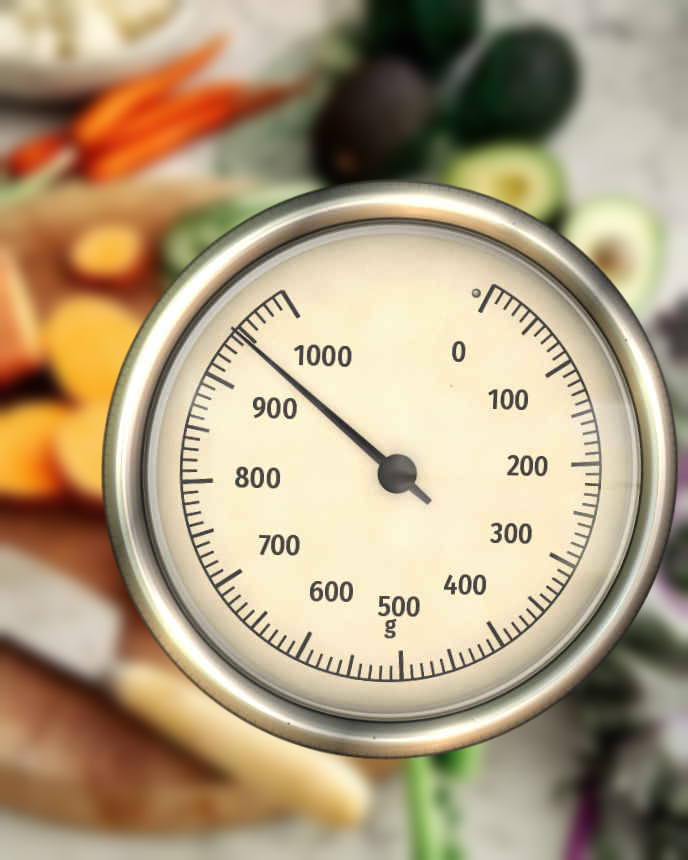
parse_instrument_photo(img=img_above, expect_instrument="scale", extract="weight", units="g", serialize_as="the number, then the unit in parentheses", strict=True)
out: 945 (g)
